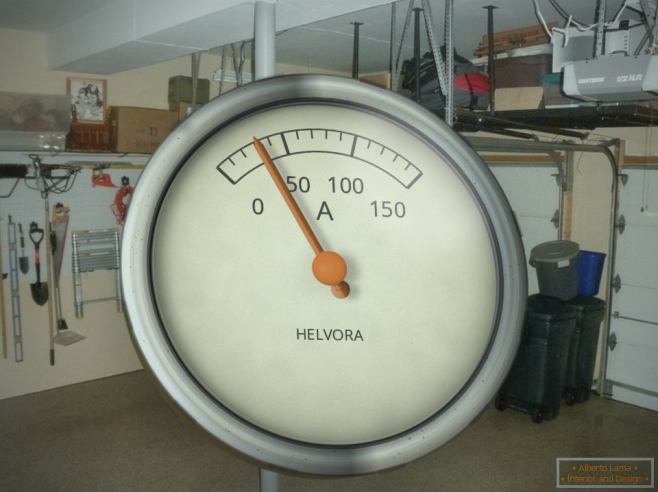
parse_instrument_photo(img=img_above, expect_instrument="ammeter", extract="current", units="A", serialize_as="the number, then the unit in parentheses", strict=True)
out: 30 (A)
